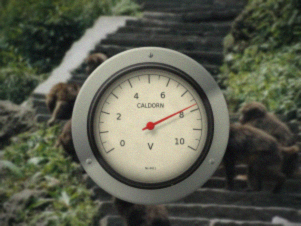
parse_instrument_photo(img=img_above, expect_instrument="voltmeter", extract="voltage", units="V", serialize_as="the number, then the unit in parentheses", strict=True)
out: 7.75 (V)
